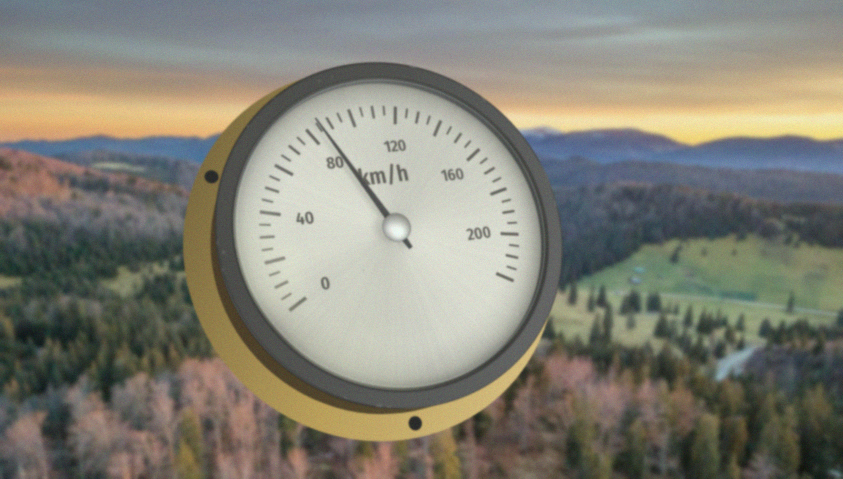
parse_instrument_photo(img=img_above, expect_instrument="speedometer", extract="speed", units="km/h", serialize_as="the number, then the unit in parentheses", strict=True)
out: 85 (km/h)
